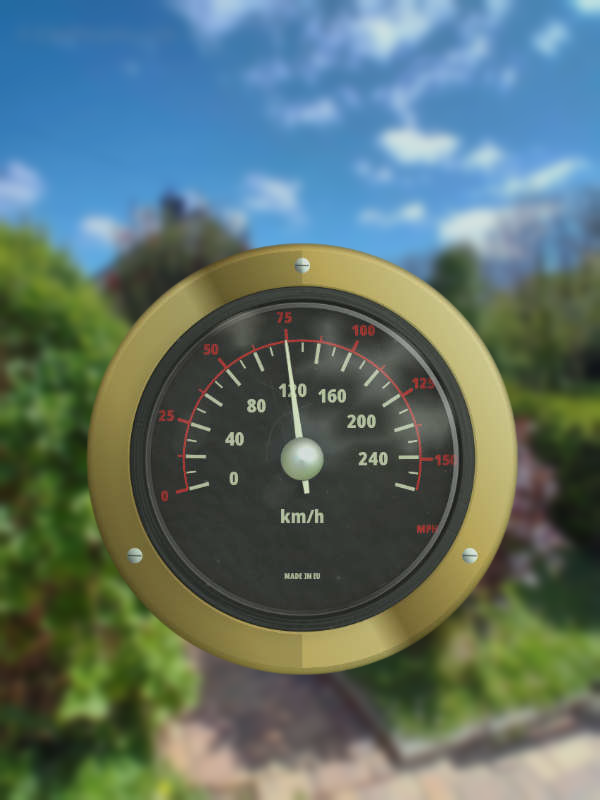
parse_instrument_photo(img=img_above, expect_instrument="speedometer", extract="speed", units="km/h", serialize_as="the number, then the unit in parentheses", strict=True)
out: 120 (km/h)
